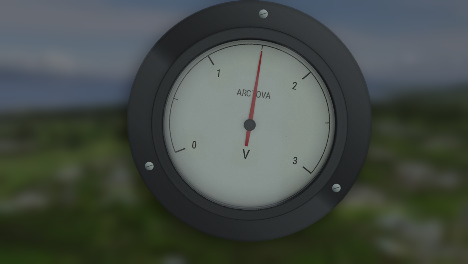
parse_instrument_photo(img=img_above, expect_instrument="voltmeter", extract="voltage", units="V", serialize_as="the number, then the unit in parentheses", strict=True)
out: 1.5 (V)
